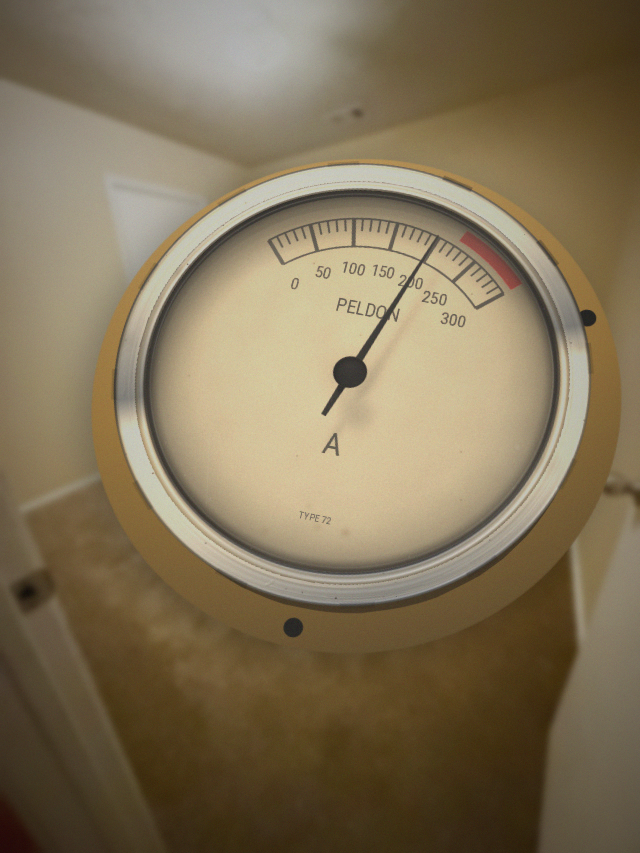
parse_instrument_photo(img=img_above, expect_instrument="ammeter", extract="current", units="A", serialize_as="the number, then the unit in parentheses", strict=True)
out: 200 (A)
